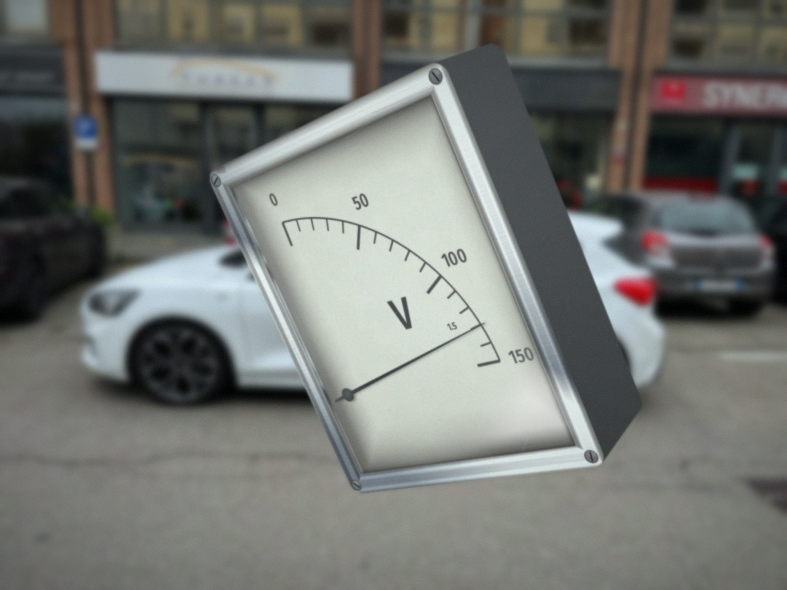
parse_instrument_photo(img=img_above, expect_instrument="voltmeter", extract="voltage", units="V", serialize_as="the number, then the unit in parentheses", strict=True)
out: 130 (V)
